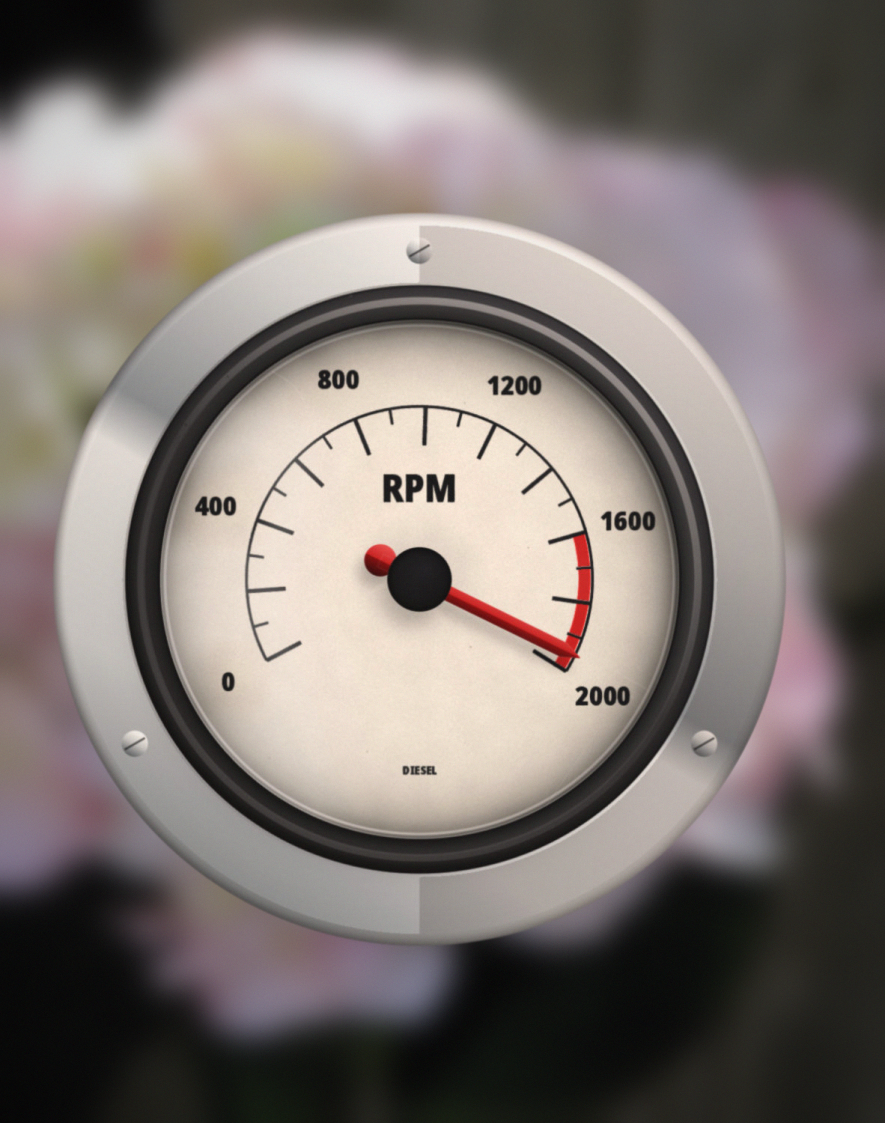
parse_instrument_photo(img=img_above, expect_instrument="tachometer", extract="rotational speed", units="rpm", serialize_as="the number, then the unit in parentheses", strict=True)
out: 1950 (rpm)
